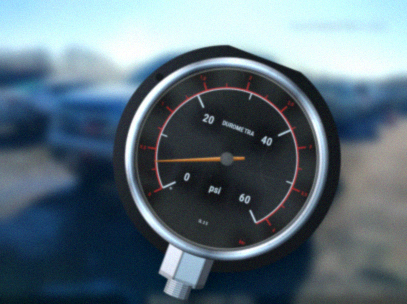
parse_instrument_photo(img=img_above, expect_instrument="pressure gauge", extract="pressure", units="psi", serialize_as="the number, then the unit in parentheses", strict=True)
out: 5 (psi)
